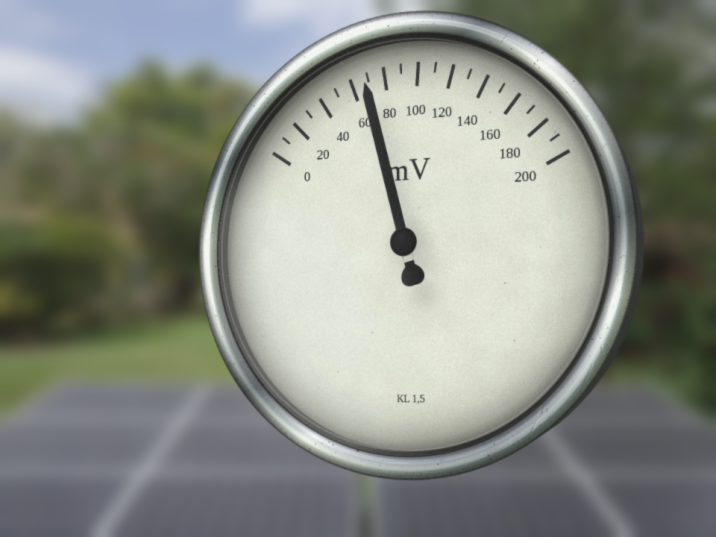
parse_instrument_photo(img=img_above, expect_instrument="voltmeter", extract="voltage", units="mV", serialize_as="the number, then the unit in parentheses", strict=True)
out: 70 (mV)
